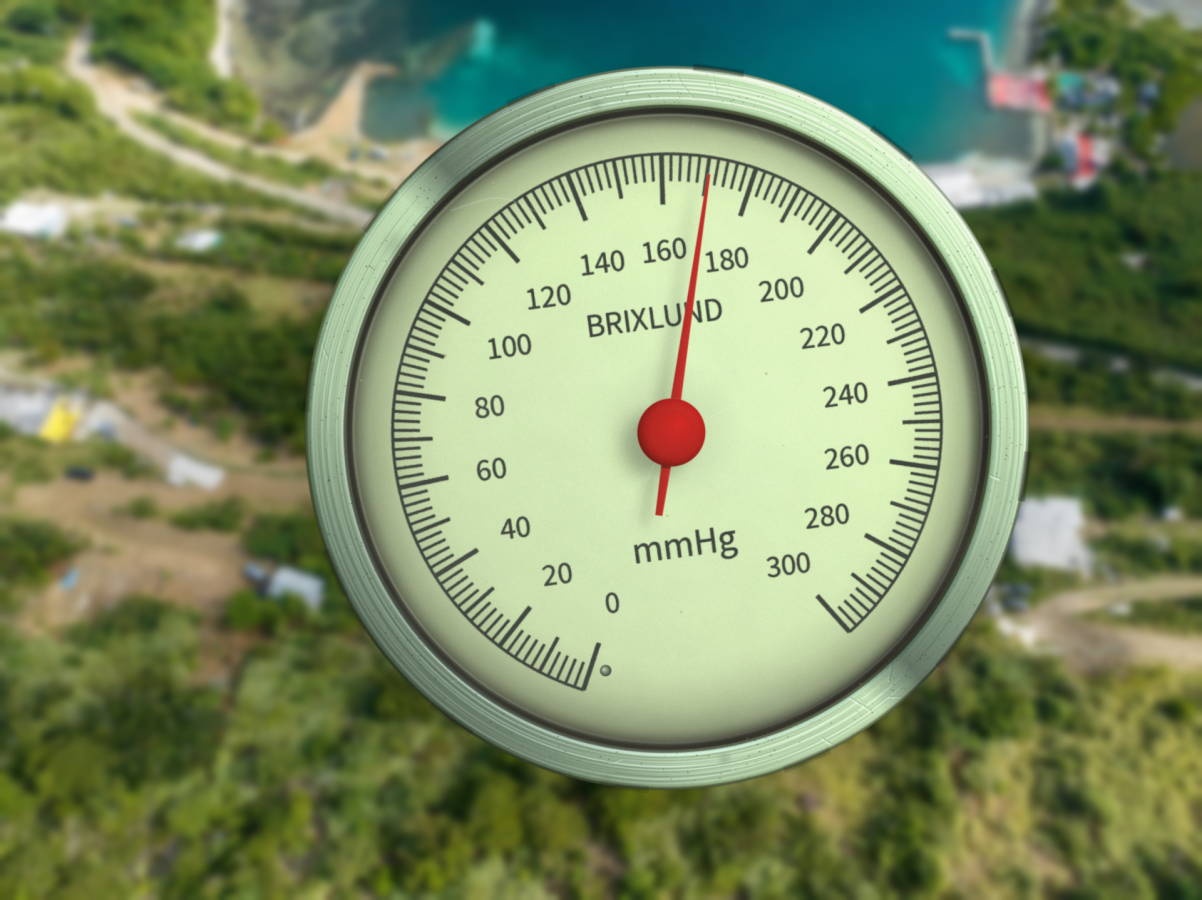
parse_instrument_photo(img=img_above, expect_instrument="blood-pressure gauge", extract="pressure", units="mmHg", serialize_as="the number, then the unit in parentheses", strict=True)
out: 170 (mmHg)
